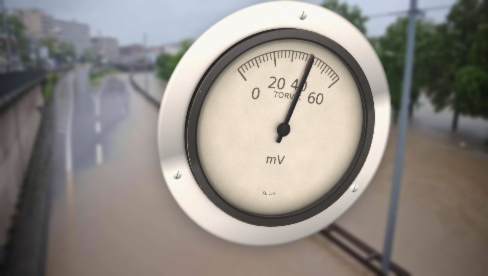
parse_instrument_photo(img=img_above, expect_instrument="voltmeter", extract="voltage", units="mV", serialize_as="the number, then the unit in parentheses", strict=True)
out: 40 (mV)
